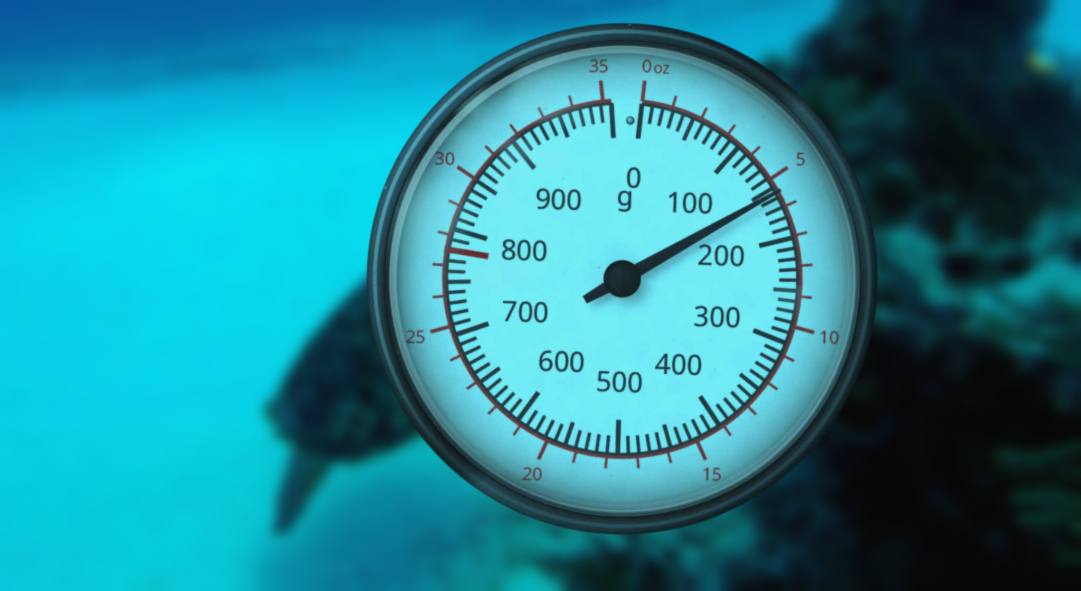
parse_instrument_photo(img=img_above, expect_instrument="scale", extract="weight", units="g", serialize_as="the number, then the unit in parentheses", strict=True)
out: 155 (g)
